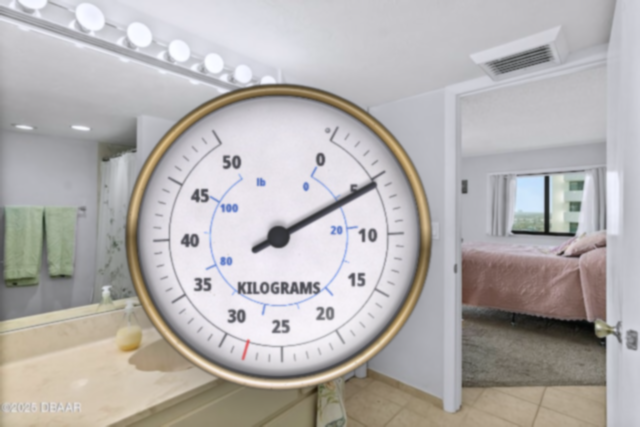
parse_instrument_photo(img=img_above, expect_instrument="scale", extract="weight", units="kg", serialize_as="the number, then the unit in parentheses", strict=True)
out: 5.5 (kg)
